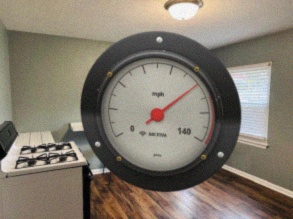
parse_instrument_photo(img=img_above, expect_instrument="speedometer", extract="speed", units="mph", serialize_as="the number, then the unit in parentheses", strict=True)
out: 100 (mph)
